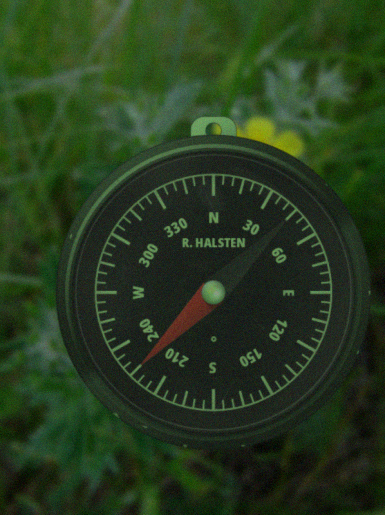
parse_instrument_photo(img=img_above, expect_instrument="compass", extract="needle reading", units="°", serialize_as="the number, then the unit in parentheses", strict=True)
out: 225 (°)
